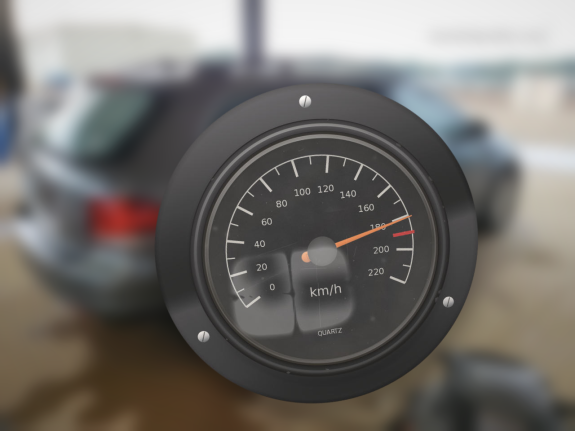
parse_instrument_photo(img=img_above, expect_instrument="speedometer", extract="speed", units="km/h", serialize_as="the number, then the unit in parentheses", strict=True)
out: 180 (km/h)
